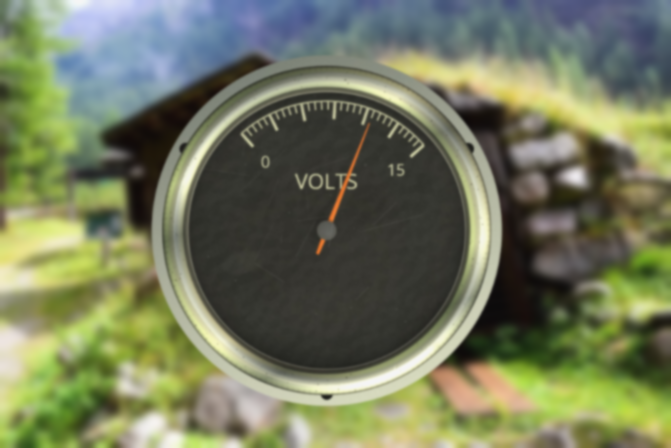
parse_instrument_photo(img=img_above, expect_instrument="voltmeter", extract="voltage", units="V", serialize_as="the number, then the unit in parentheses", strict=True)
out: 10.5 (V)
